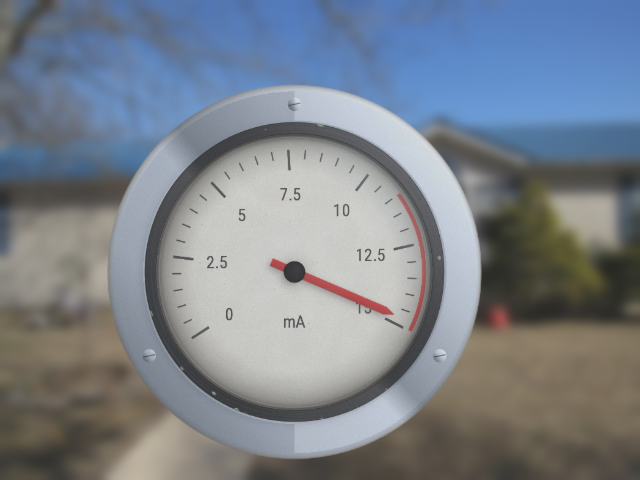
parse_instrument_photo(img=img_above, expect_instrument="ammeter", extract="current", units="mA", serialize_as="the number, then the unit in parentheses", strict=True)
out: 14.75 (mA)
